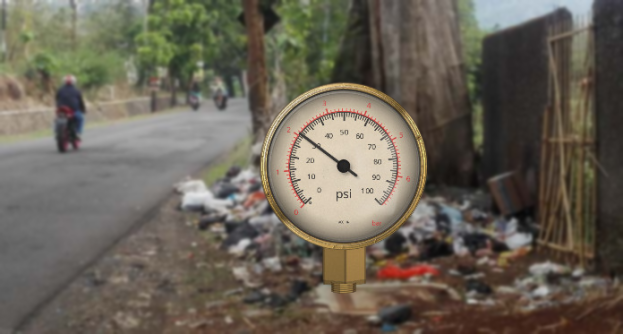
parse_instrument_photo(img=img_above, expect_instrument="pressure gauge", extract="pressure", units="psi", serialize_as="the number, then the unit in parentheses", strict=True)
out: 30 (psi)
